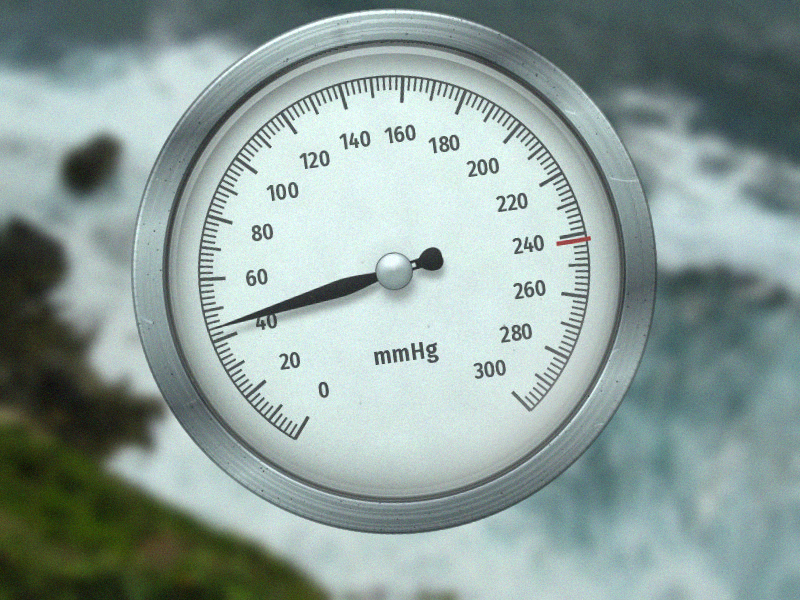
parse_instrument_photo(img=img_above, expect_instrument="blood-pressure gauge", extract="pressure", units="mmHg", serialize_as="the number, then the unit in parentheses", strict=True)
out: 44 (mmHg)
